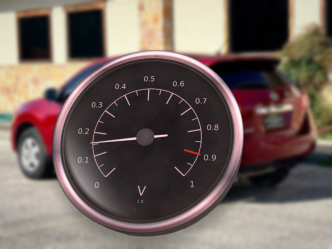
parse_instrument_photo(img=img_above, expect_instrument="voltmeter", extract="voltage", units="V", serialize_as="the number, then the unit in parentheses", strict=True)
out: 0.15 (V)
